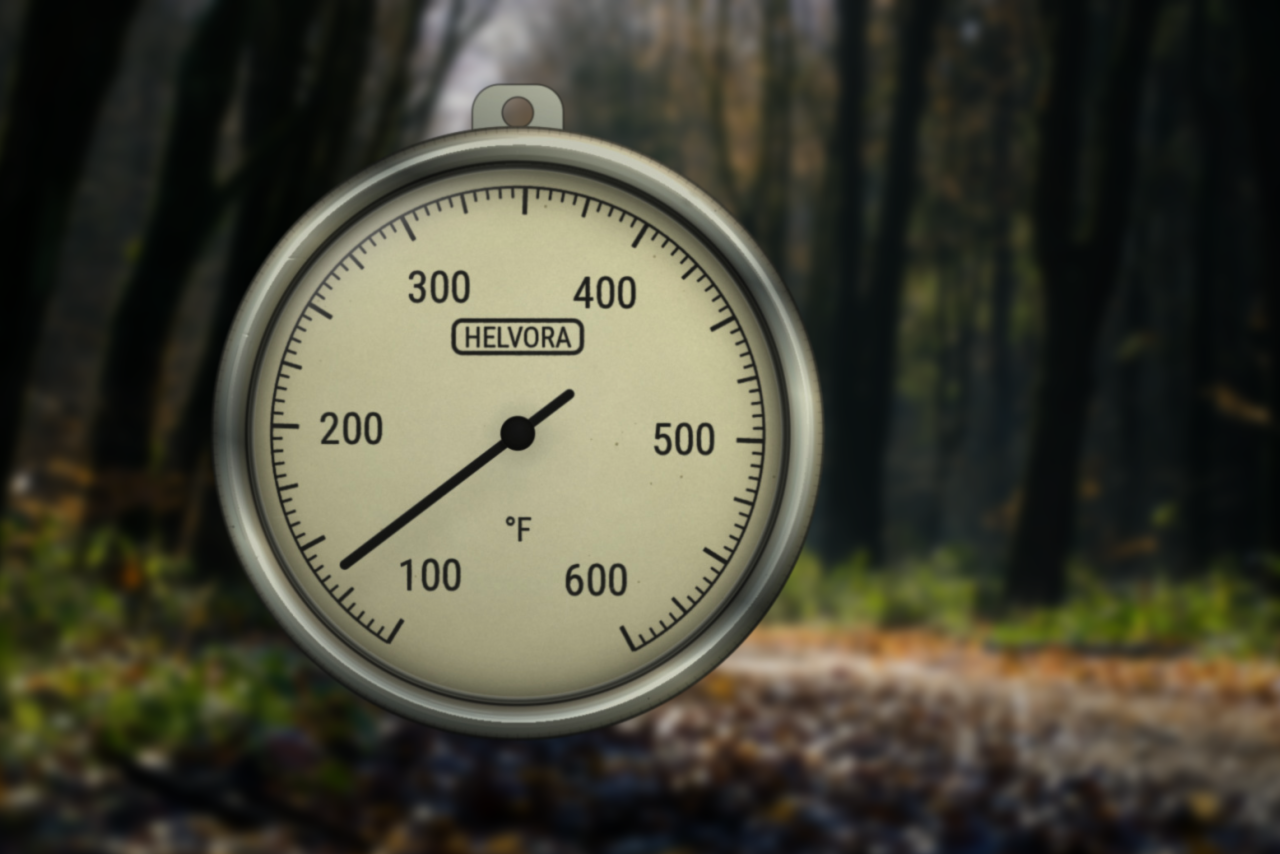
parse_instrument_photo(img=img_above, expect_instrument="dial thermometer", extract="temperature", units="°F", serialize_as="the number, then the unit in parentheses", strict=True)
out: 135 (°F)
